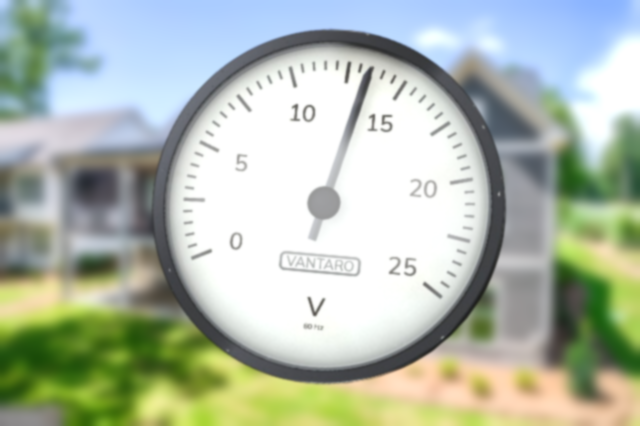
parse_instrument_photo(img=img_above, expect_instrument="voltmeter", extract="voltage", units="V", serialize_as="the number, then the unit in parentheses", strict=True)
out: 13.5 (V)
